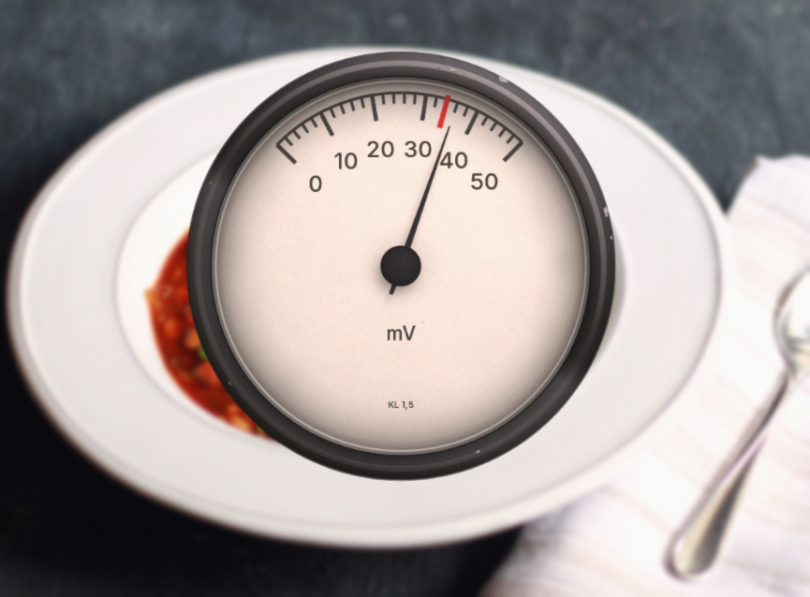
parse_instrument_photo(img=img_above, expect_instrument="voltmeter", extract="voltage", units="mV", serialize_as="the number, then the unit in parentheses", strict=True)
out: 36 (mV)
